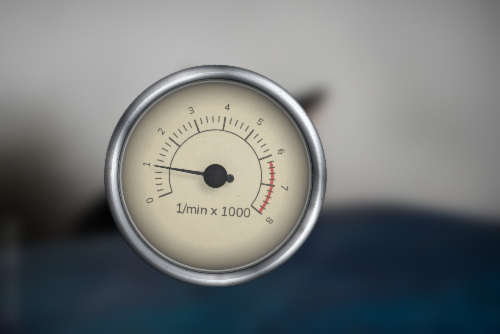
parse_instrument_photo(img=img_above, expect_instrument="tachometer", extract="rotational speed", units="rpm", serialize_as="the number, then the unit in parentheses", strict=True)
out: 1000 (rpm)
